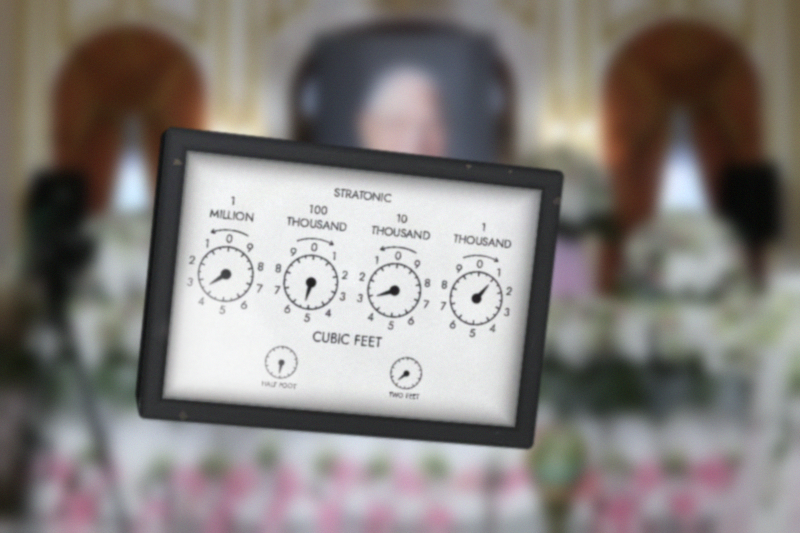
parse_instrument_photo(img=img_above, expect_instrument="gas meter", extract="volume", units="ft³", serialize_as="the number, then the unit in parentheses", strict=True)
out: 353100 (ft³)
